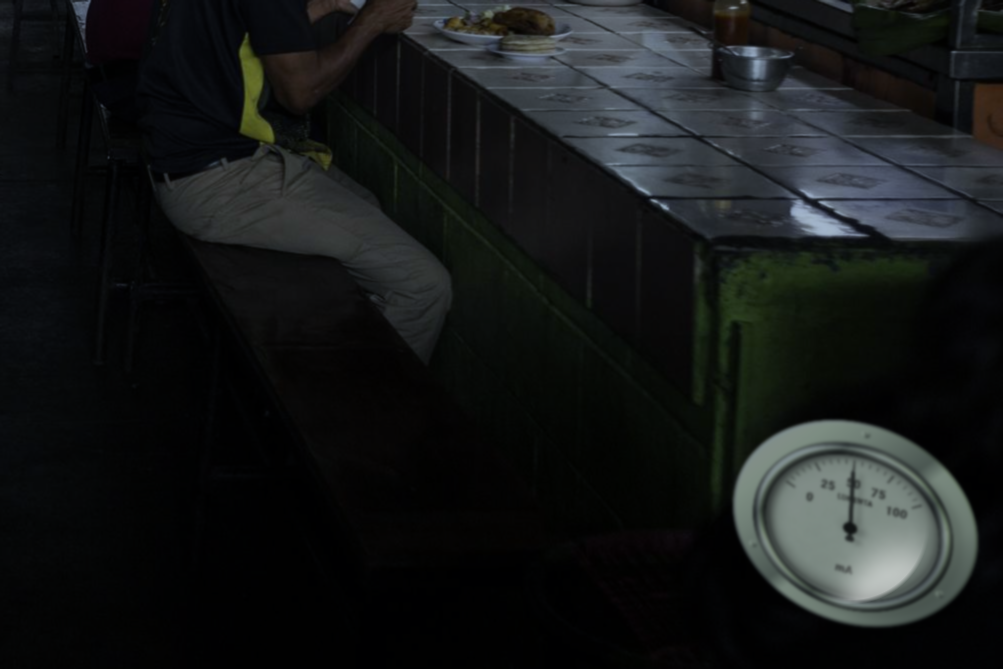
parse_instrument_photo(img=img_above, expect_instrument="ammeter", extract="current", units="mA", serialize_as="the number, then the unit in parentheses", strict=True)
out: 50 (mA)
